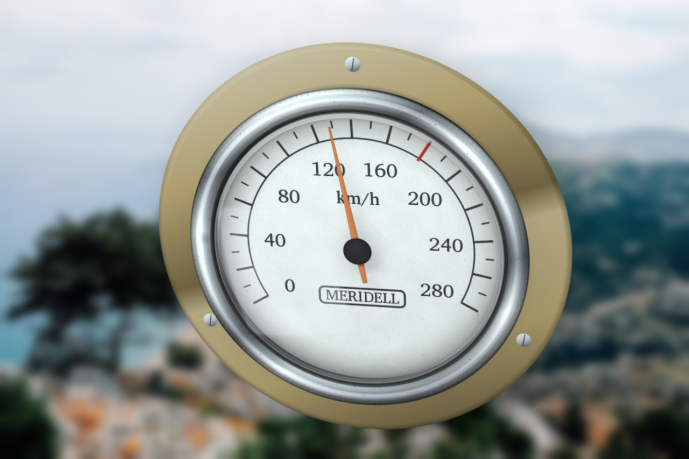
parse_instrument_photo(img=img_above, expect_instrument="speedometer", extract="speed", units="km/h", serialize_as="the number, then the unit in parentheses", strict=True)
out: 130 (km/h)
